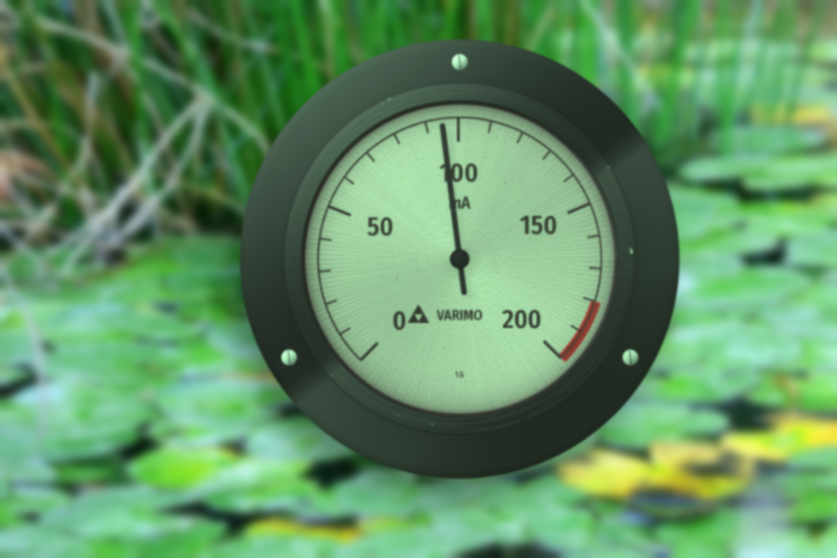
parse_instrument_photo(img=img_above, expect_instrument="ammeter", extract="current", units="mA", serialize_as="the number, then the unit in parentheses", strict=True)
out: 95 (mA)
